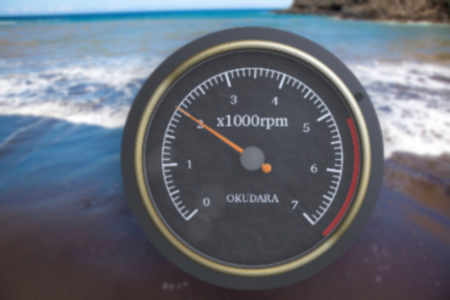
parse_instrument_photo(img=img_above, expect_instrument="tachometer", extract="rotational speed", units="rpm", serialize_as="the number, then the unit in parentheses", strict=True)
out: 2000 (rpm)
